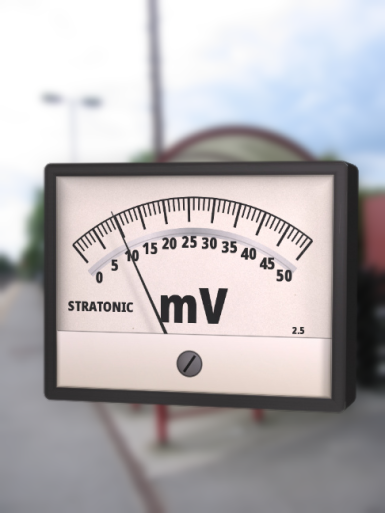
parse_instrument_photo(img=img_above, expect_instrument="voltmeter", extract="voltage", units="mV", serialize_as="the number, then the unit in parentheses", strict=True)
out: 10 (mV)
